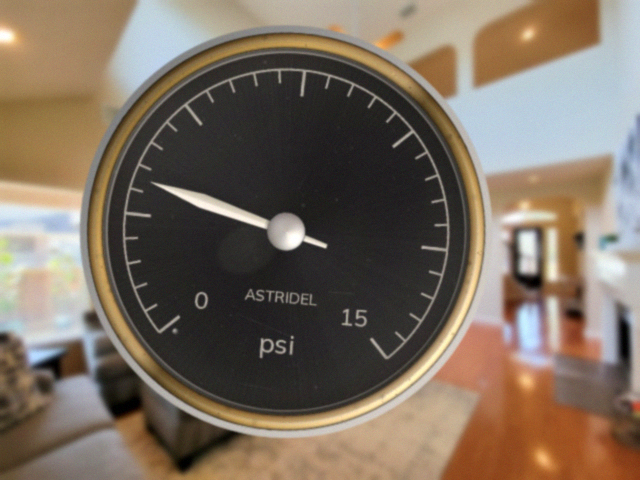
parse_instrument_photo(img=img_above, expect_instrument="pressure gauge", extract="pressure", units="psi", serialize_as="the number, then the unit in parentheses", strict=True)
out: 3.25 (psi)
